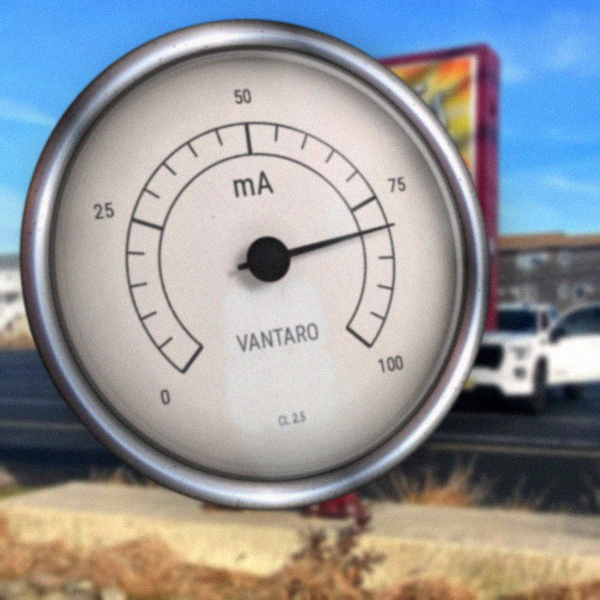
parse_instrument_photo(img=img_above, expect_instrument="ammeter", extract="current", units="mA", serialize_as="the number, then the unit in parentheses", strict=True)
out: 80 (mA)
